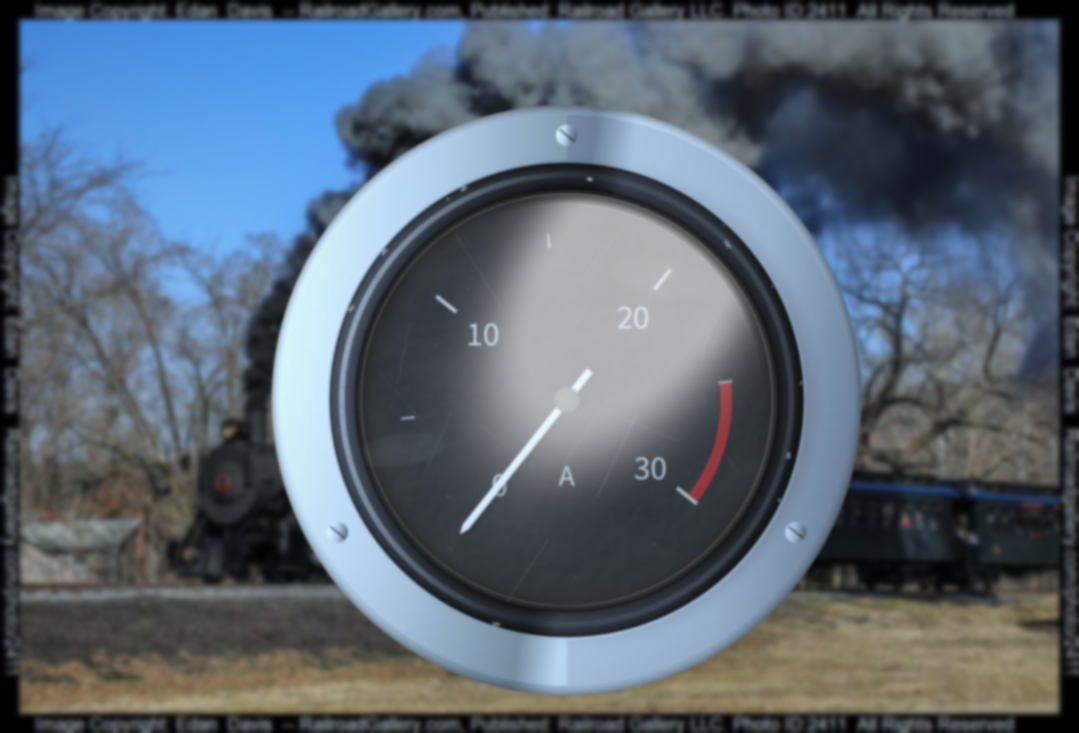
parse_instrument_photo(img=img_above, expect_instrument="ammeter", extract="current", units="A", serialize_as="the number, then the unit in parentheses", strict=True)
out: 0 (A)
